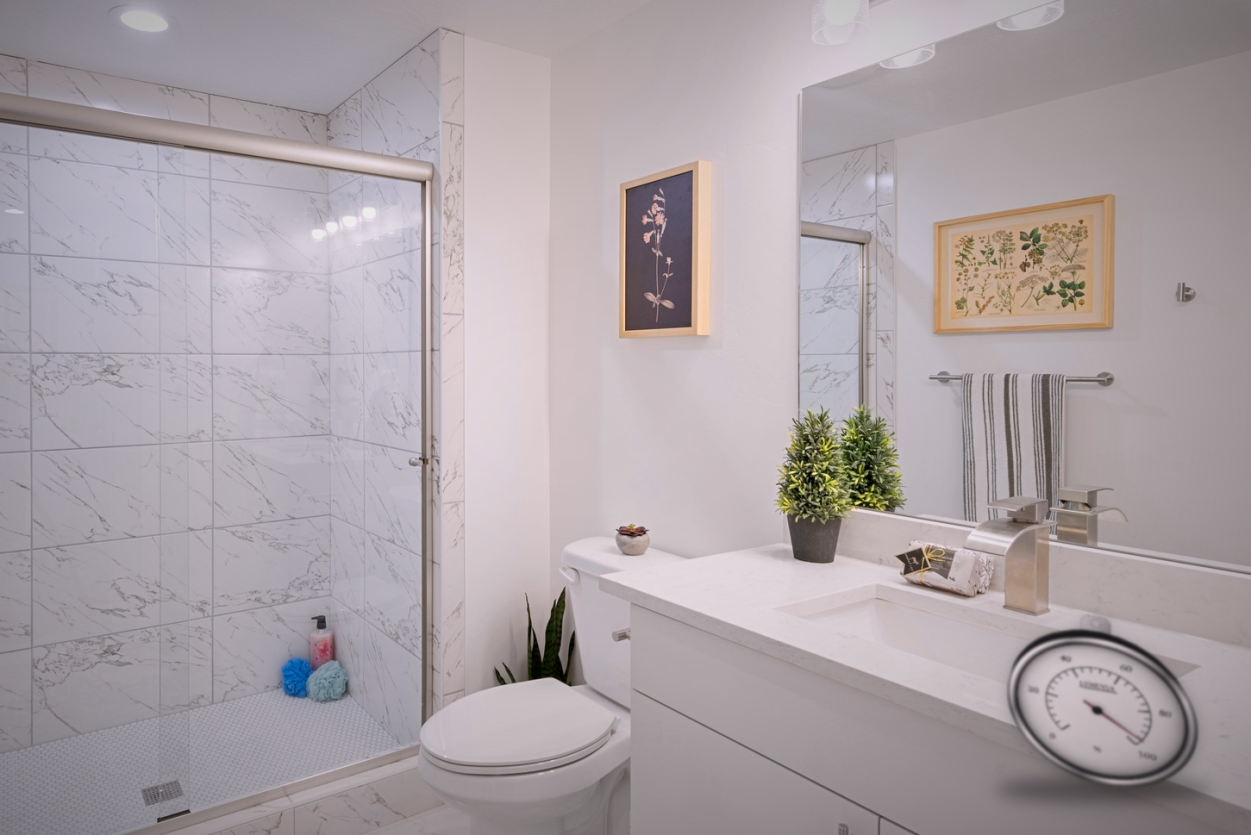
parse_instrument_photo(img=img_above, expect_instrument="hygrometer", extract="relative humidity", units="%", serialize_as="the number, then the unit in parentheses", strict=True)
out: 96 (%)
